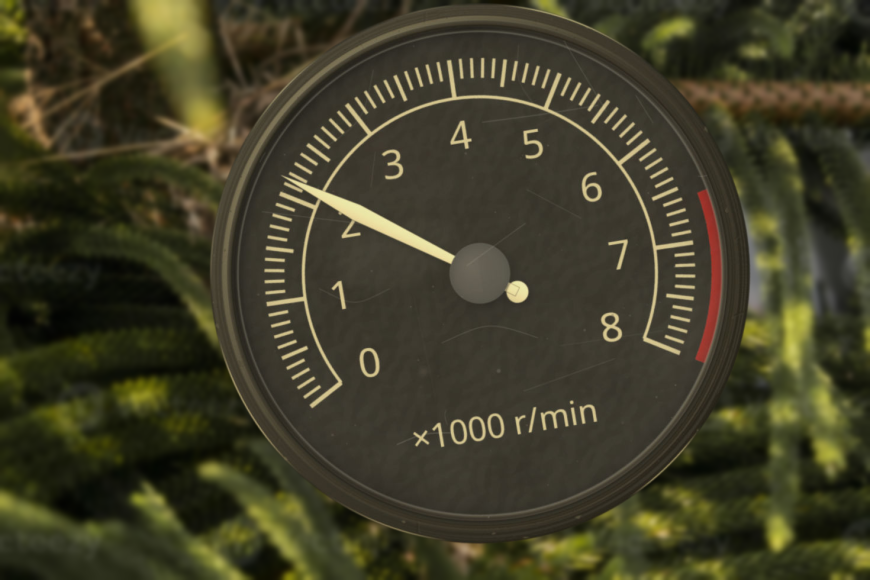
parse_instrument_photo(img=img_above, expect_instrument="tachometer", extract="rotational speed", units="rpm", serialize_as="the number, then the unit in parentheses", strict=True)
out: 2150 (rpm)
